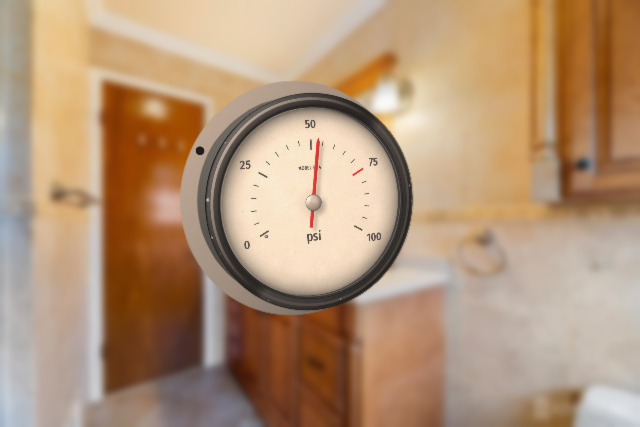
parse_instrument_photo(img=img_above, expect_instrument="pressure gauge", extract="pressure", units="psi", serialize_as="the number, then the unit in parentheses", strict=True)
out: 52.5 (psi)
